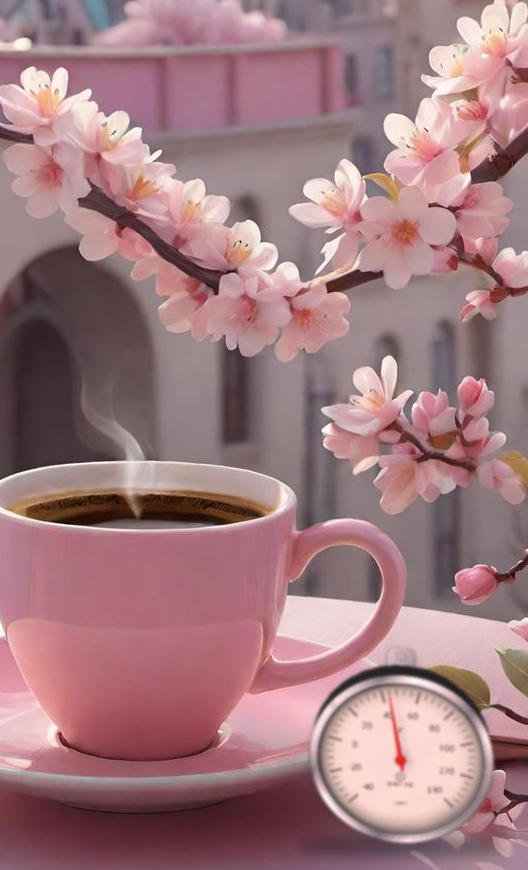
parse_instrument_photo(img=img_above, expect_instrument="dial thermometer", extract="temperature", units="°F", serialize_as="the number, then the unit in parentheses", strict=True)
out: 44 (°F)
